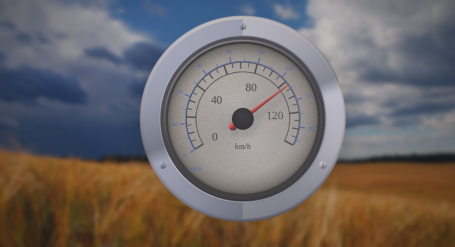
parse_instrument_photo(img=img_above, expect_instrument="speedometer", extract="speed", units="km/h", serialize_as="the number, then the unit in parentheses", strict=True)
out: 102.5 (km/h)
